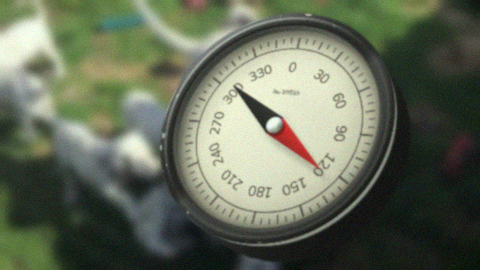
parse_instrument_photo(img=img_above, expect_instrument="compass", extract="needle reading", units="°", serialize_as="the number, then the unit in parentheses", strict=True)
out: 125 (°)
